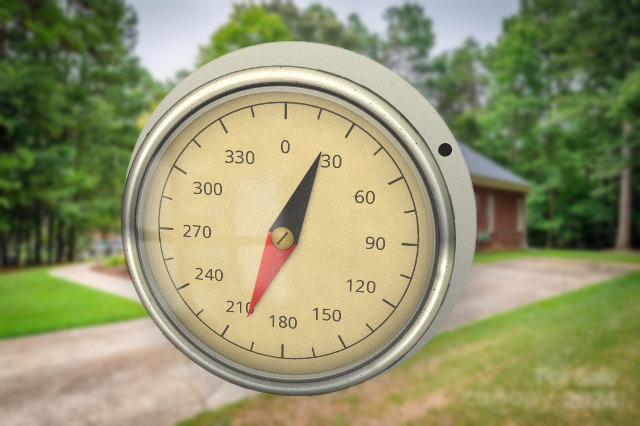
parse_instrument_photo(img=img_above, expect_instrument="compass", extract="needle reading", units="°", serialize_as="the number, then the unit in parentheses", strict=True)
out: 202.5 (°)
